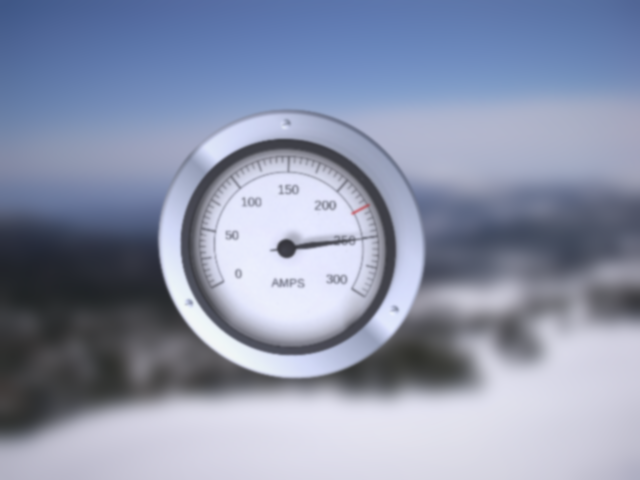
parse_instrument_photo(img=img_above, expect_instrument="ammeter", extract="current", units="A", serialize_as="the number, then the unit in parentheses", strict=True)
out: 250 (A)
